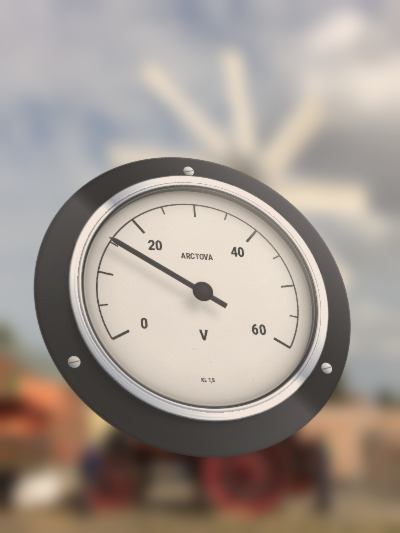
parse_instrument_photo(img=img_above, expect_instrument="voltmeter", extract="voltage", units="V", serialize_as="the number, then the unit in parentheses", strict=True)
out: 15 (V)
